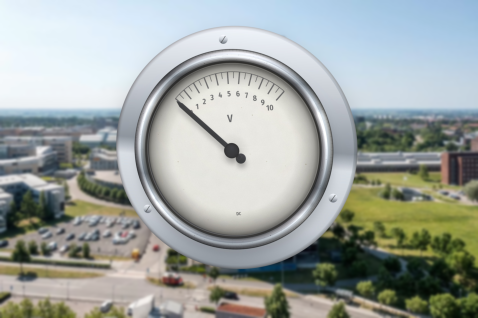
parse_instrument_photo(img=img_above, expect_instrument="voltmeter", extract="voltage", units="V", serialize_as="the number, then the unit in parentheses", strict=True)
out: 0 (V)
